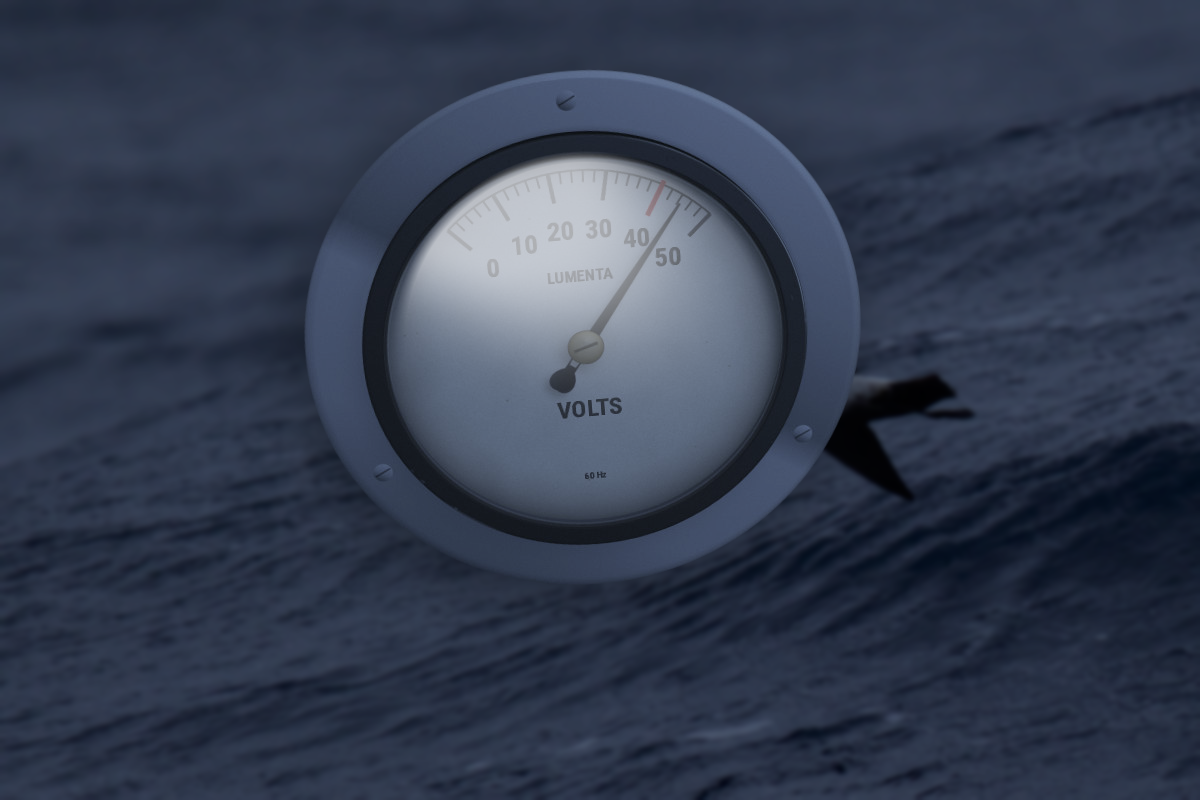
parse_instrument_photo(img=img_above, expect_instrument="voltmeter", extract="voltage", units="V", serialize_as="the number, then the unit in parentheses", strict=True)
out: 44 (V)
